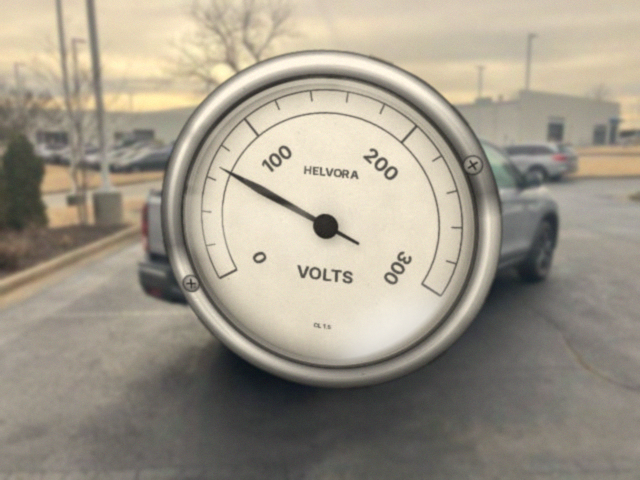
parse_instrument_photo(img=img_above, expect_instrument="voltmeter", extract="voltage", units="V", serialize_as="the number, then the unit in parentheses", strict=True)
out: 70 (V)
